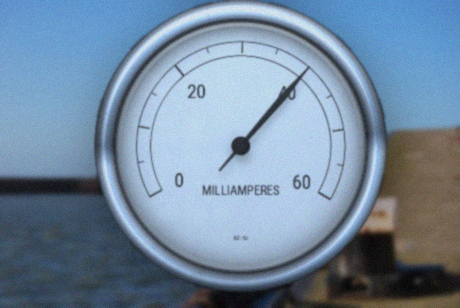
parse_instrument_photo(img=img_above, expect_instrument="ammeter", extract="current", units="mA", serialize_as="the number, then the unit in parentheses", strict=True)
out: 40 (mA)
